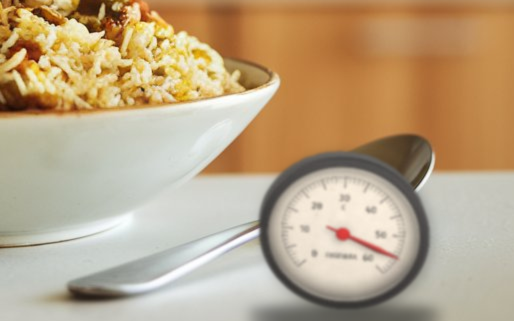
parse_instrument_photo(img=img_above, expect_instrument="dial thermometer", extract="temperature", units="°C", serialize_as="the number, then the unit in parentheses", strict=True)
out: 55 (°C)
